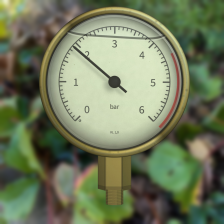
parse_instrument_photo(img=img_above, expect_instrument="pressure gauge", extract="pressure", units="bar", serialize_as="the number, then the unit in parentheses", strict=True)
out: 1.9 (bar)
